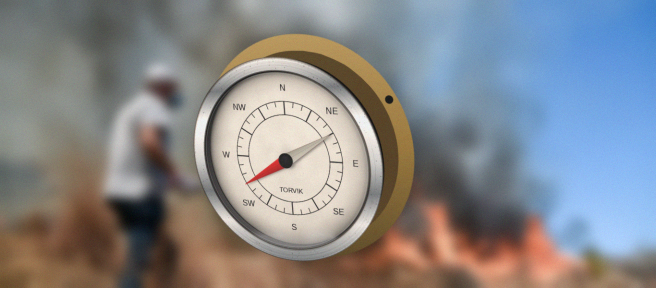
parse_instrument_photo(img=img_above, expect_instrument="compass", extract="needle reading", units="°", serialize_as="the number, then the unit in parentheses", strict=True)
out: 240 (°)
